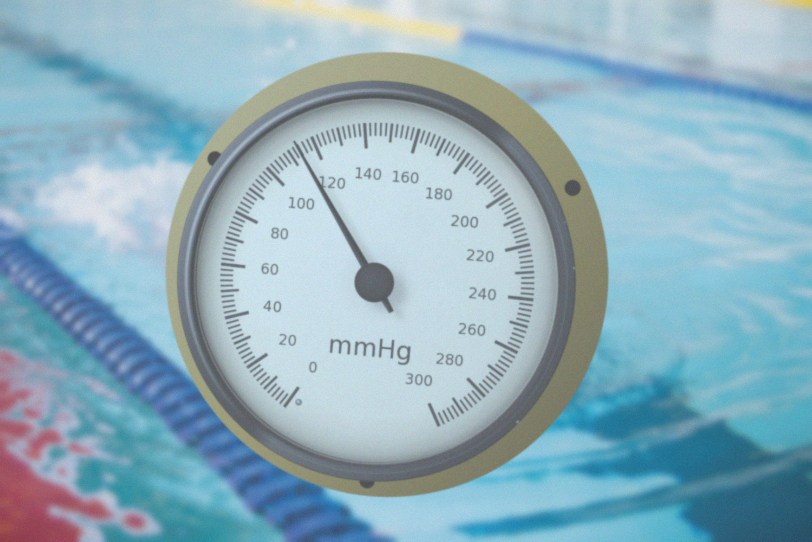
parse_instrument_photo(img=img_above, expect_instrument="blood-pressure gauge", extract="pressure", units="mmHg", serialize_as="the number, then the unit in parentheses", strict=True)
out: 114 (mmHg)
